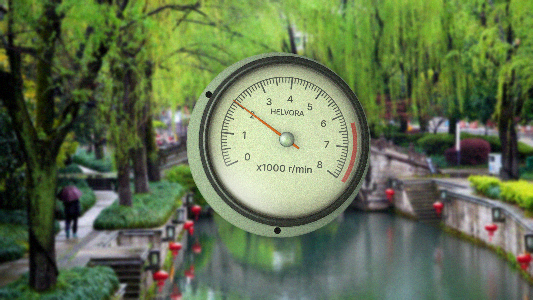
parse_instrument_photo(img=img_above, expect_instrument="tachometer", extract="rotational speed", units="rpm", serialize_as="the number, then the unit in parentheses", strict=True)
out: 2000 (rpm)
